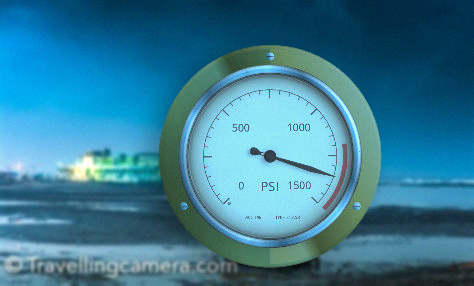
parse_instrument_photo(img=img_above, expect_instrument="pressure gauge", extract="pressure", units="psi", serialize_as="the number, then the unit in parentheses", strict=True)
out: 1350 (psi)
